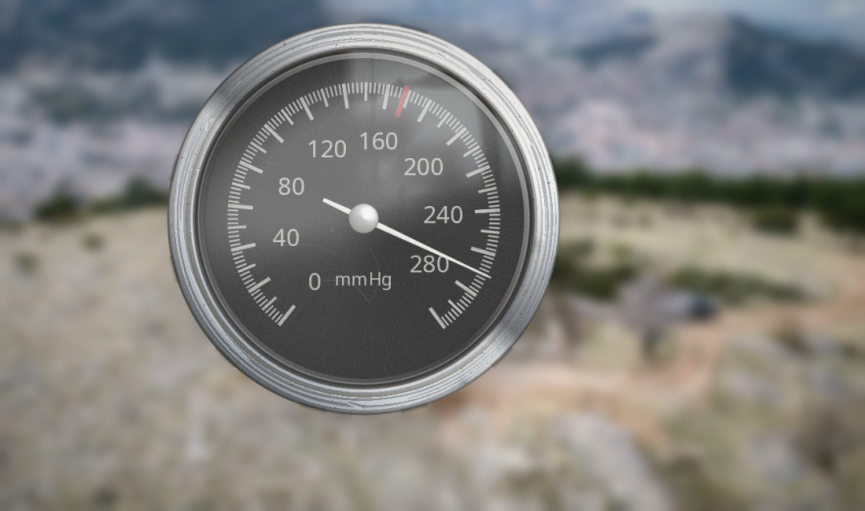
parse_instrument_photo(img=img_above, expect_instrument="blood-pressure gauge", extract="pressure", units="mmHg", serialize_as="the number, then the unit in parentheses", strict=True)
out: 270 (mmHg)
